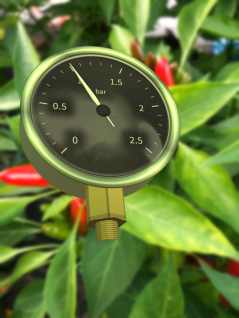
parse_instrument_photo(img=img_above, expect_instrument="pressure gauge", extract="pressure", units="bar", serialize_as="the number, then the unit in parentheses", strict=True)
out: 1 (bar)
